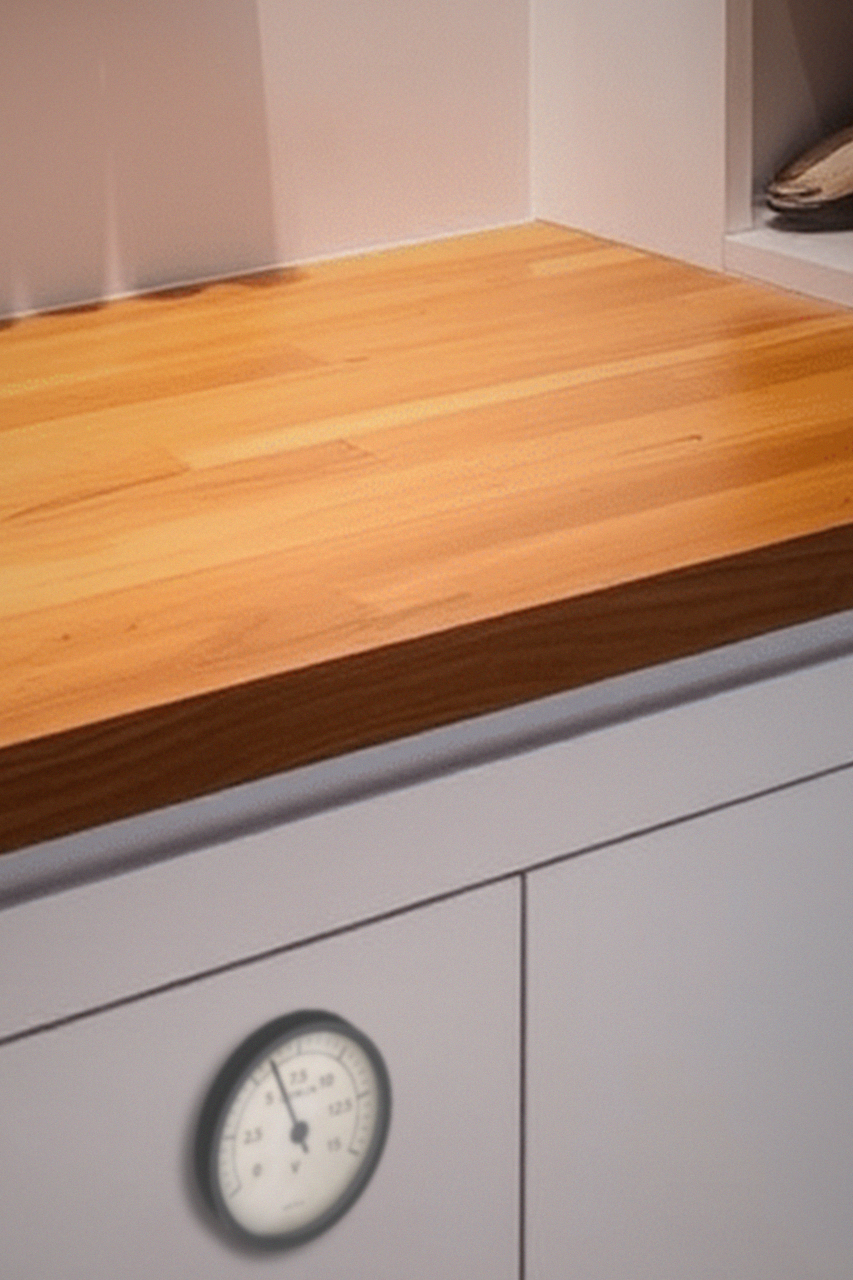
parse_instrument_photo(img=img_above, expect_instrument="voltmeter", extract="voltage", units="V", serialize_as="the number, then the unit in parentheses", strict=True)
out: 6 (V)
